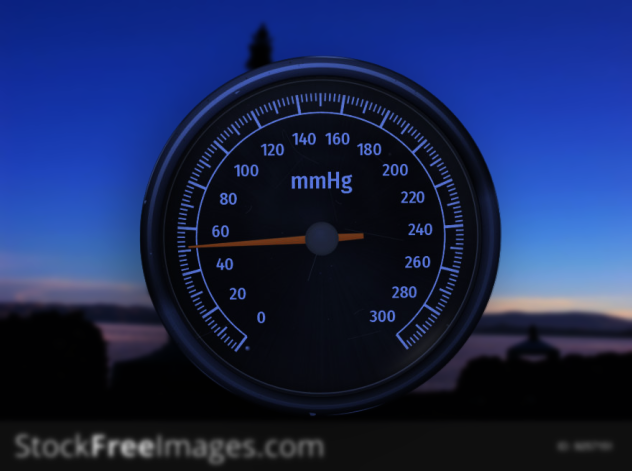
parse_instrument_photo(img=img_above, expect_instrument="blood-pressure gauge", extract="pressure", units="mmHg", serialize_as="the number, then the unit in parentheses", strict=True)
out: 52 (mmHg)
